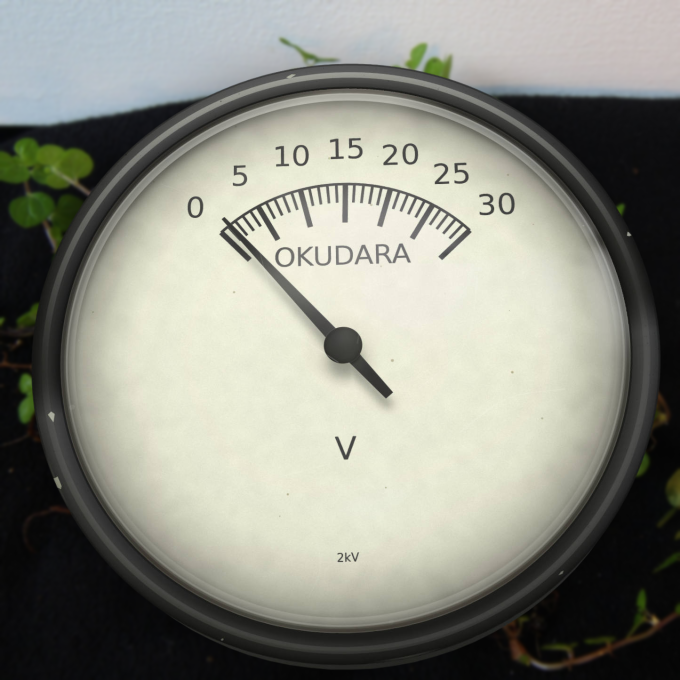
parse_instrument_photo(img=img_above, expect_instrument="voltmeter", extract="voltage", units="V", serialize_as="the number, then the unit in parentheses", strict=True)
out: 1 (V)
